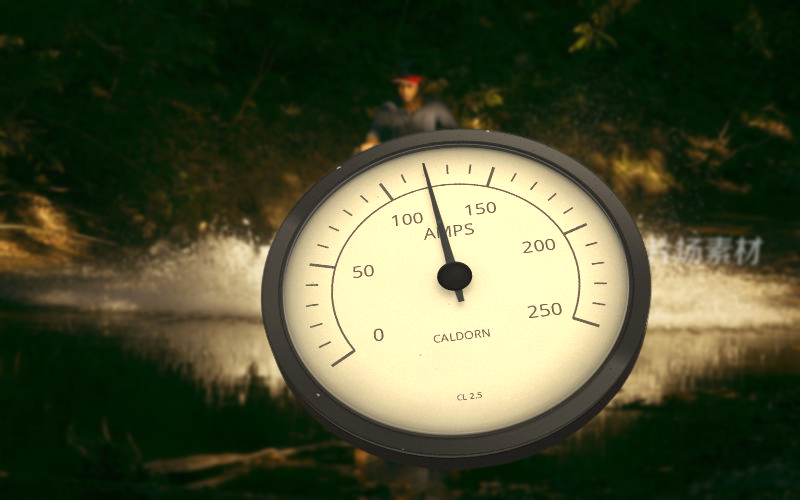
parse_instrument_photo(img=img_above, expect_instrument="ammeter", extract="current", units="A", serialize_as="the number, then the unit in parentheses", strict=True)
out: 120 (A)
